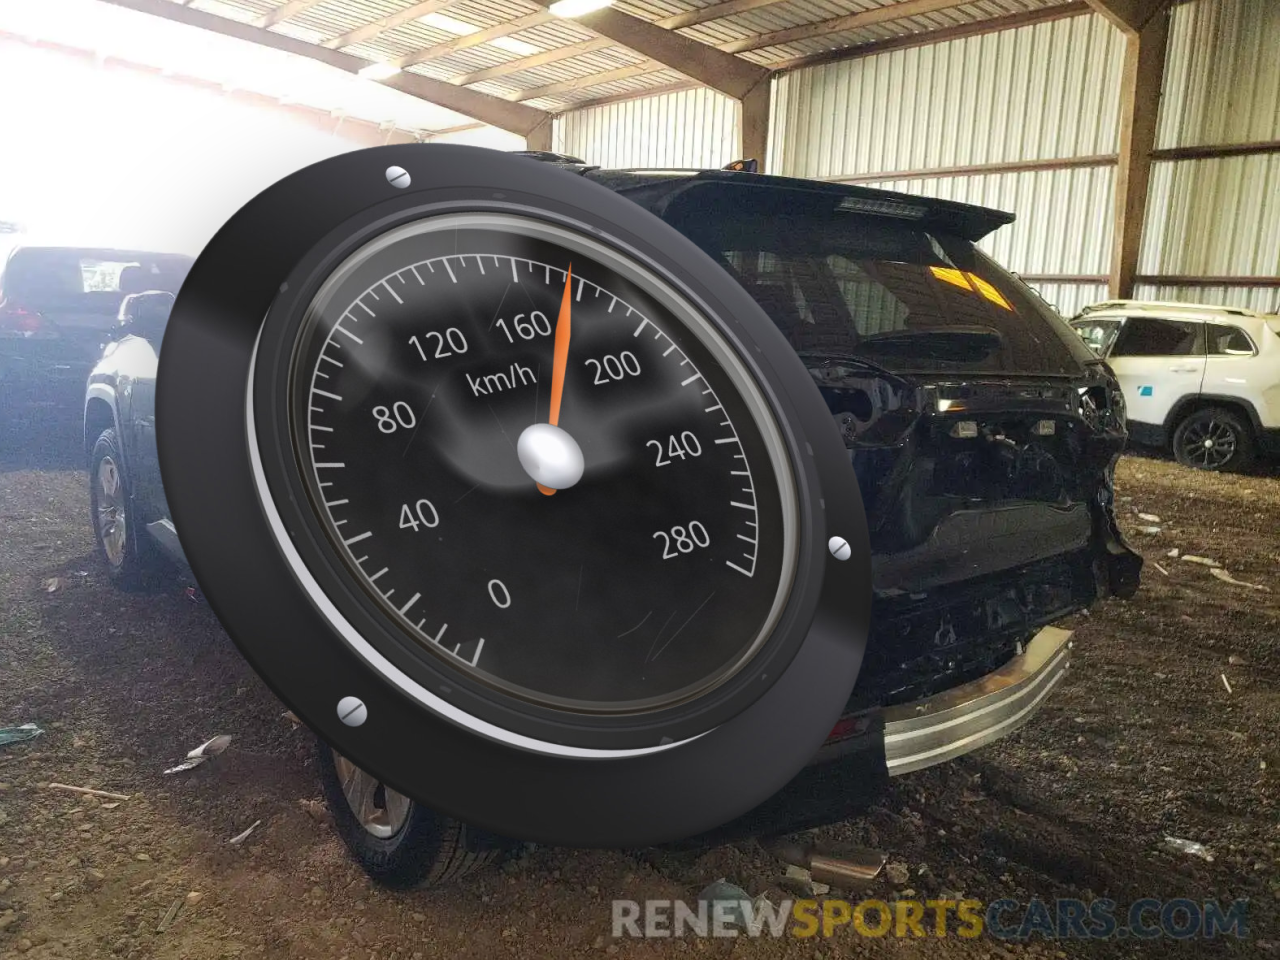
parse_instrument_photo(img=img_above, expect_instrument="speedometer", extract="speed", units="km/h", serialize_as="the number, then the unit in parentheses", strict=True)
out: 175 (km/h)
